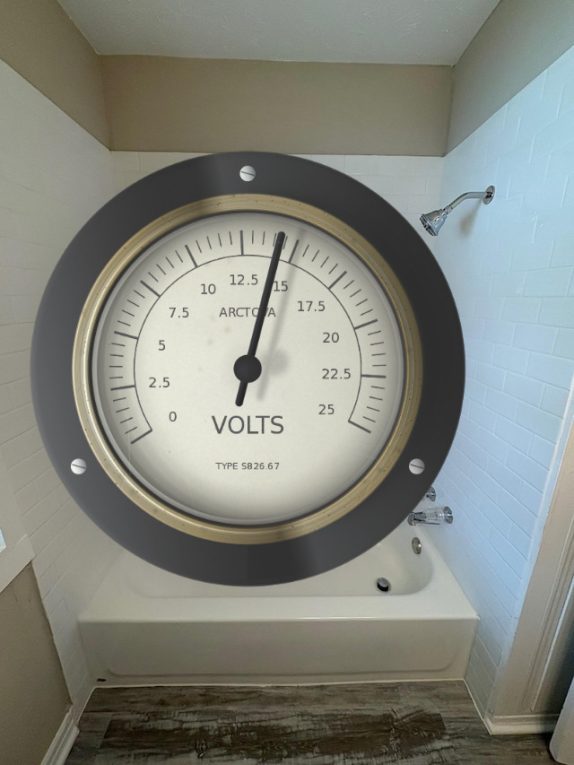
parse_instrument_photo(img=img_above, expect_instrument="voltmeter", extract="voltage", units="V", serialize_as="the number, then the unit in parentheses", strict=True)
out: 14.25 (V)
